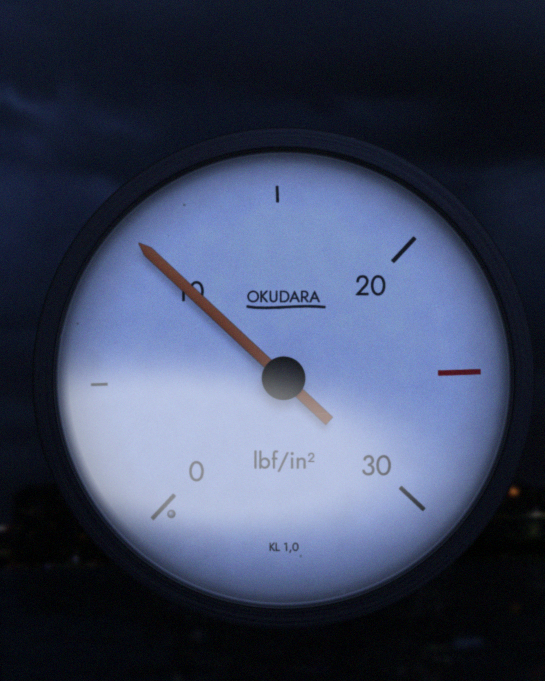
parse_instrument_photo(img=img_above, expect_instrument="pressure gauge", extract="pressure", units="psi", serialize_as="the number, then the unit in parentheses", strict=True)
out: 10 (psi)
